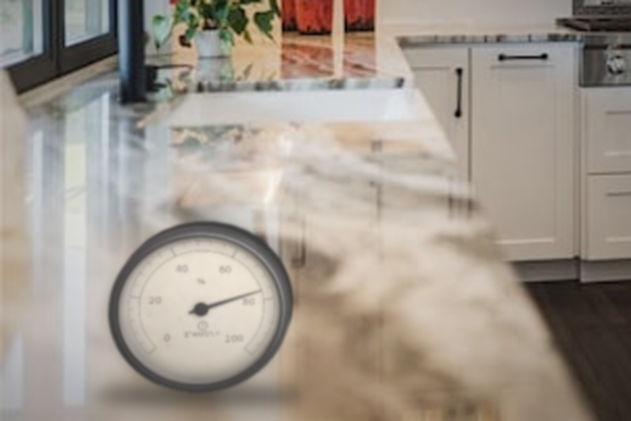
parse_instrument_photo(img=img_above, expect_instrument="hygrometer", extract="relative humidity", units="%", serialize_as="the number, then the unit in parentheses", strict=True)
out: 76 (%)
